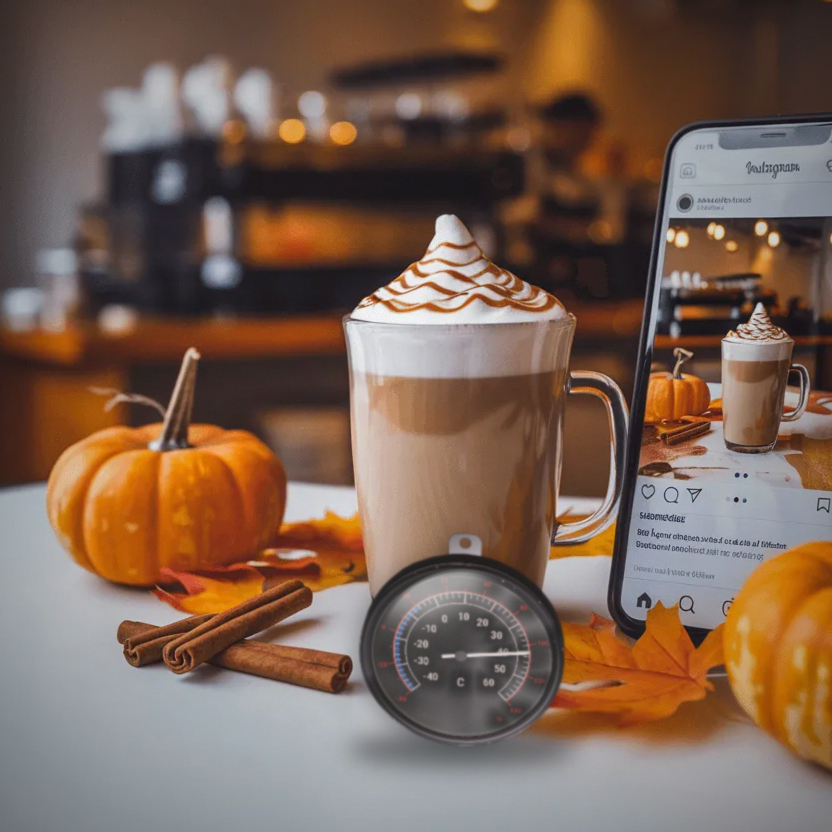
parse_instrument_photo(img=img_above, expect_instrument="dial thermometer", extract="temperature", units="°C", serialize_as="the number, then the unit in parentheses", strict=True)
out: 40 (°C)
